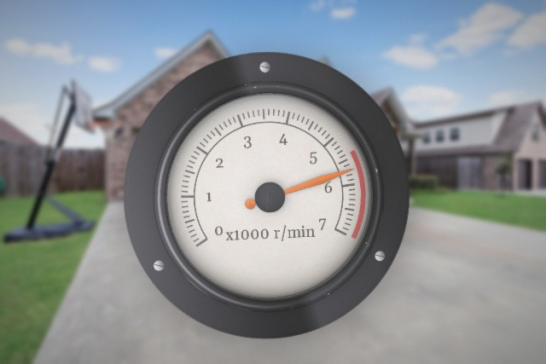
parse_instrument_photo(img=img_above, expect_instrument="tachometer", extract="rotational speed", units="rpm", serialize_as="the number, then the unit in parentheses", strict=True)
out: 5700 (rpm)
